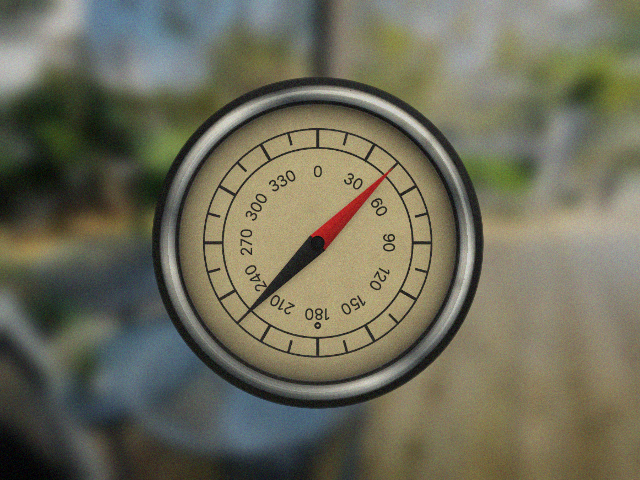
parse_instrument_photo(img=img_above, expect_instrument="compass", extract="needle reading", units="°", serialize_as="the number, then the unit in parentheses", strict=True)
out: 45 (°)
